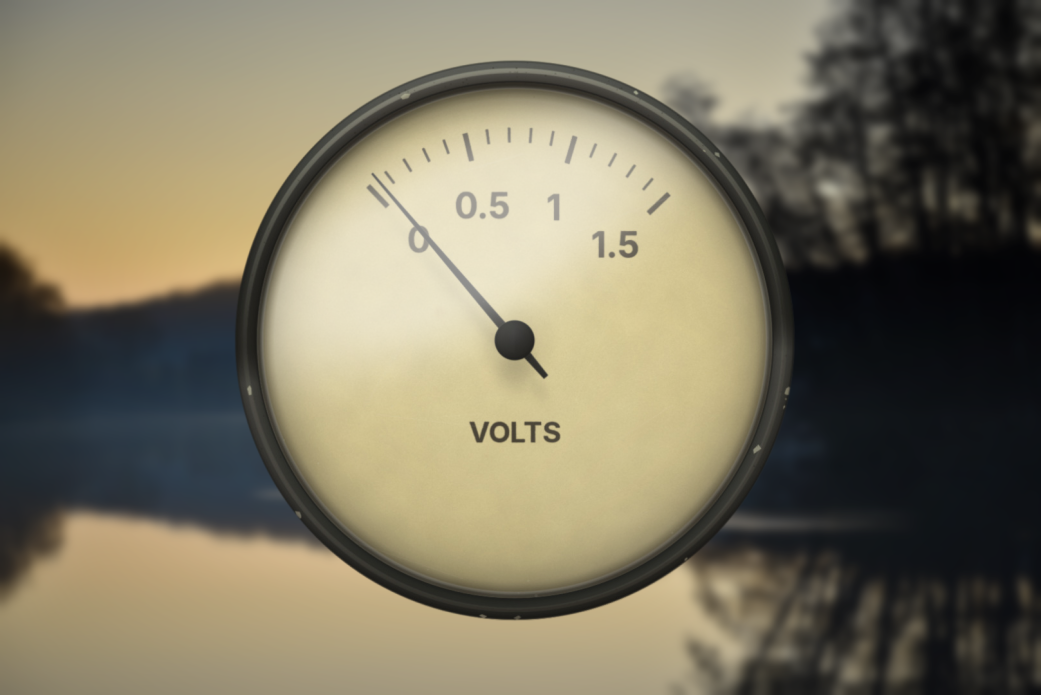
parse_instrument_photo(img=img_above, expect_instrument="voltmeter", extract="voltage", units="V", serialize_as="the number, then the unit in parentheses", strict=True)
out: 0.05 (V)
